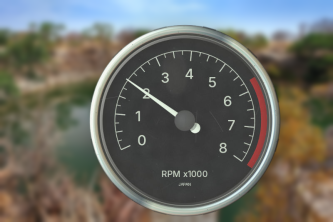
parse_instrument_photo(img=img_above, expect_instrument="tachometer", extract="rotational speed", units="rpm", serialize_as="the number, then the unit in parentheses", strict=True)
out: 2000 (rpm)
